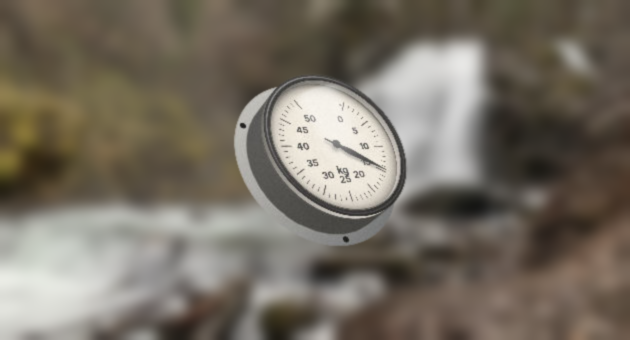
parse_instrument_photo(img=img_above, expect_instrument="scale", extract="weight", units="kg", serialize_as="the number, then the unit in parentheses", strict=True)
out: 15 (kg)
